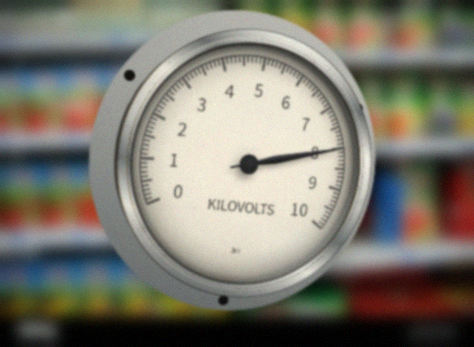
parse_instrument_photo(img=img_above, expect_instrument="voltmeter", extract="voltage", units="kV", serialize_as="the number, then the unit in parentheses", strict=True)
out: 8 (kV)
